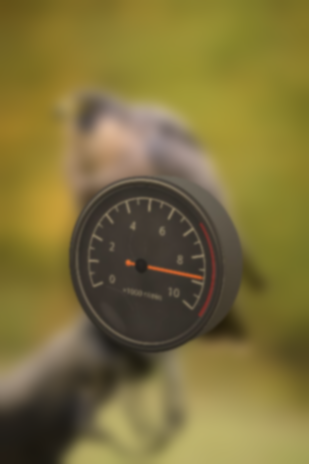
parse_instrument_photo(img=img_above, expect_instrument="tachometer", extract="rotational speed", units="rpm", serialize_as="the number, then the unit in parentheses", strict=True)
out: 8750 (rpm)
